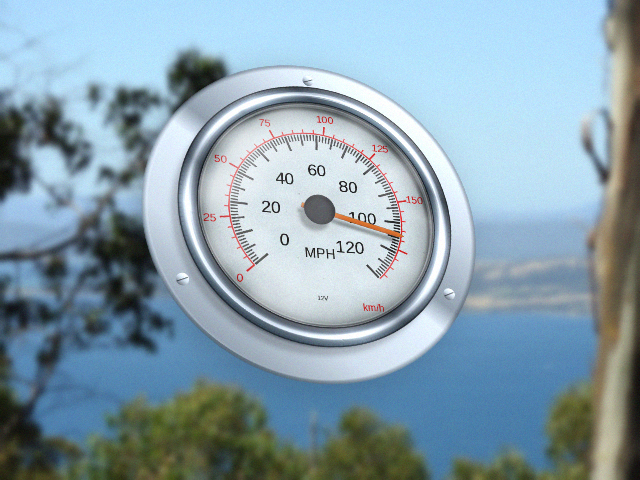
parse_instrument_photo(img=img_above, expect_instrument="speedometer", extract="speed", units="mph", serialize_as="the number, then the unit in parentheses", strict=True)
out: 105 (mph)
